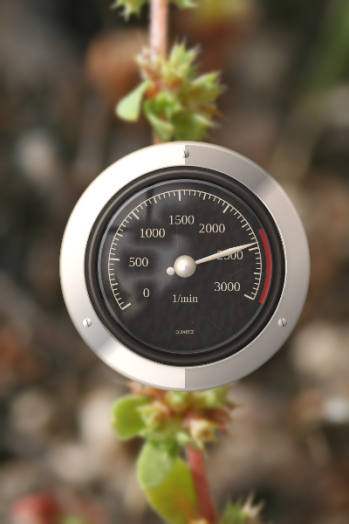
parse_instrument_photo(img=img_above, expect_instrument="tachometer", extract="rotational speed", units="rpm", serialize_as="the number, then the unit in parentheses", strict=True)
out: 2450 (rpm)
